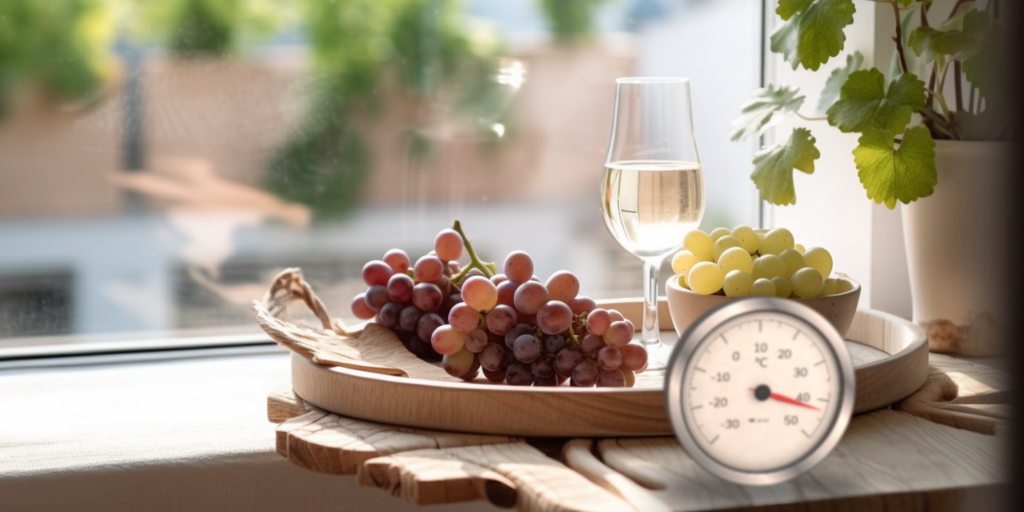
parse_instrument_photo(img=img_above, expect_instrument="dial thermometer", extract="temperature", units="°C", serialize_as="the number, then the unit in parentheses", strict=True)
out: 42.5 (°C)
